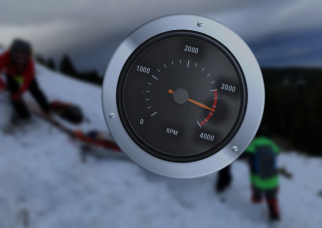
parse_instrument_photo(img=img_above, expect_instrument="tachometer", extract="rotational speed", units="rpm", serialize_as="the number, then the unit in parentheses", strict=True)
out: 3500 (rpm)
